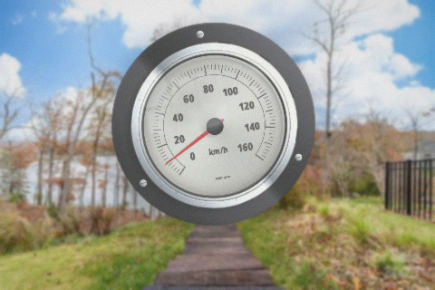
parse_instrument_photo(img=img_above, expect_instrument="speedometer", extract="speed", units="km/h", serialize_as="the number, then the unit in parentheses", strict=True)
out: 10 (km/h)
